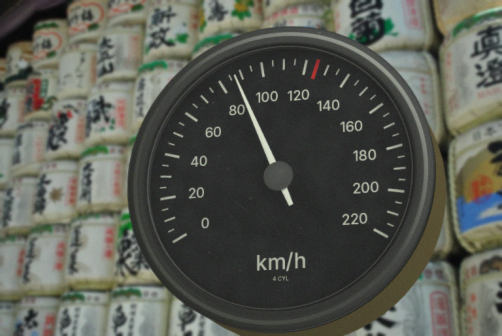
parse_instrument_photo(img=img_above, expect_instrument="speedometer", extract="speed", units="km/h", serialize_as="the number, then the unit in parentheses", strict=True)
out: 87.5 (km/h)
